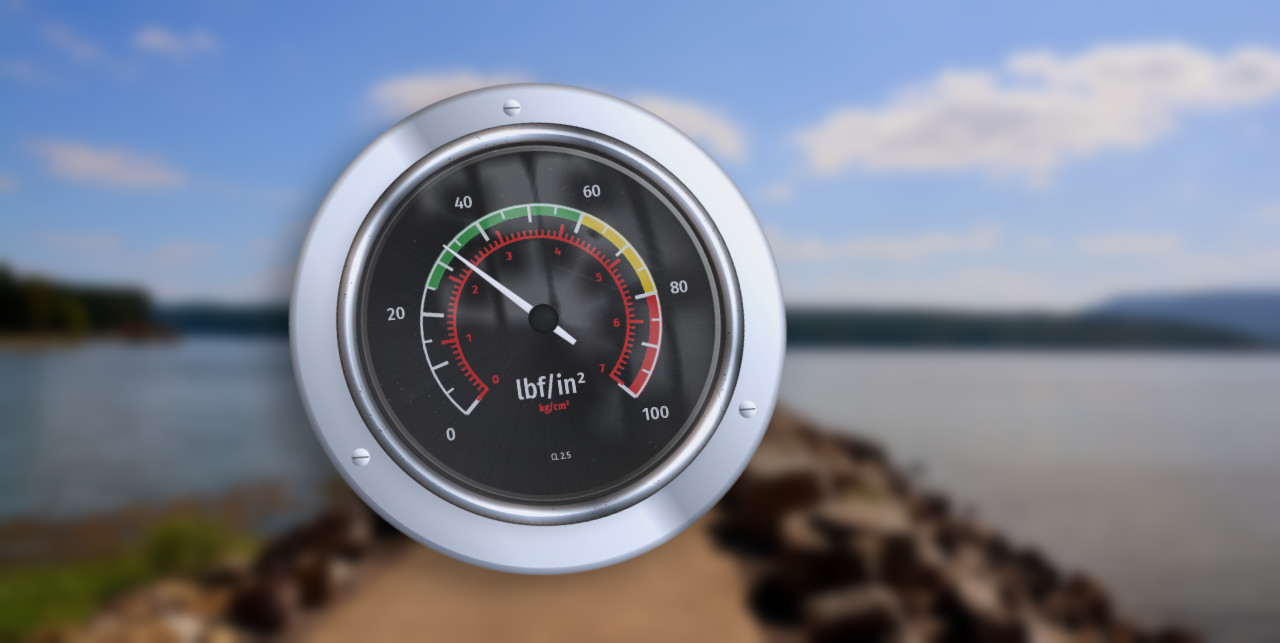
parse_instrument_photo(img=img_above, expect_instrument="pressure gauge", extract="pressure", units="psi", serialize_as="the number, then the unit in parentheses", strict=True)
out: 32.5 (psi)
